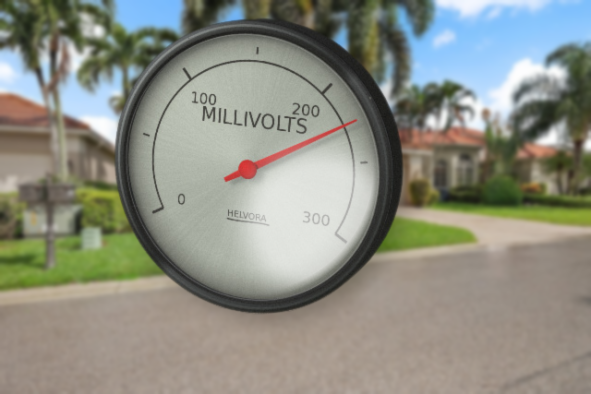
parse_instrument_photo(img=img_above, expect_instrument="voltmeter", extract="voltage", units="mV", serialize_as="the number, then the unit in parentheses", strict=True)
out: 225 (mV)
